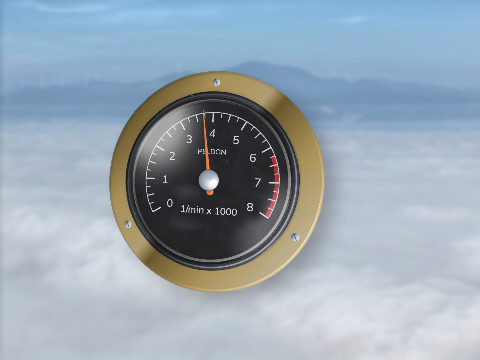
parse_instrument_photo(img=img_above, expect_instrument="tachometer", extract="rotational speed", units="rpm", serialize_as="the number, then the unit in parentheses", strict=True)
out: 3750 (rpm)
